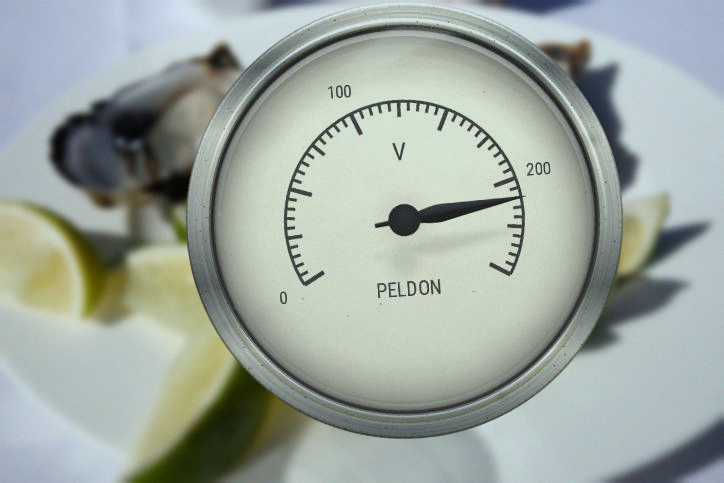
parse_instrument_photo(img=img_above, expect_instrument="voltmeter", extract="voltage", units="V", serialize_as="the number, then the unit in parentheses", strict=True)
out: 210 (V)
